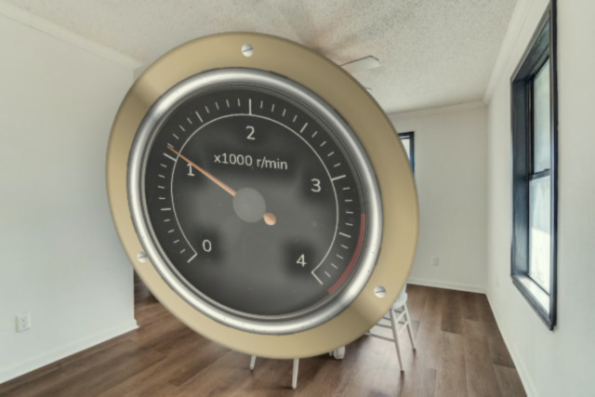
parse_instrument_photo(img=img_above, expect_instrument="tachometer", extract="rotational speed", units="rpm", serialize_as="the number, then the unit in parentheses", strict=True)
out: 1100 (rpm)
